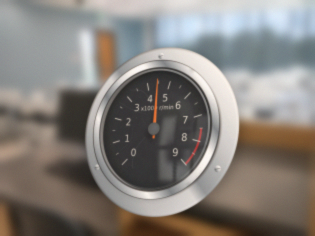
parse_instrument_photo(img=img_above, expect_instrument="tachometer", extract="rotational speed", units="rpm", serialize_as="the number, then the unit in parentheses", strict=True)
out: 4500 (rpm)
